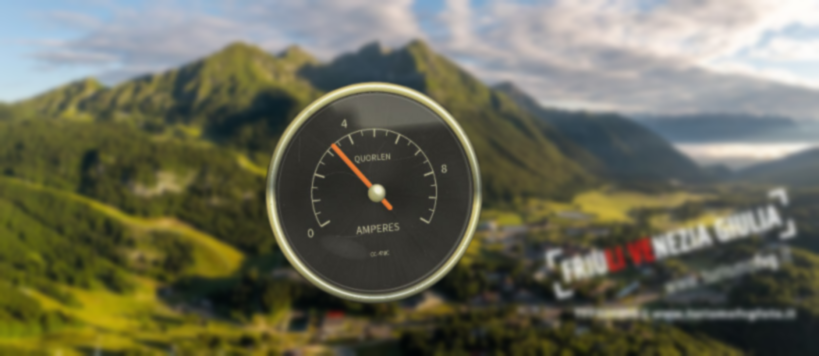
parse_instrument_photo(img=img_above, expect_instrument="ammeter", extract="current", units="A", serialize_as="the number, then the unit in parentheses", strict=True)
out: 3.25 (A)
